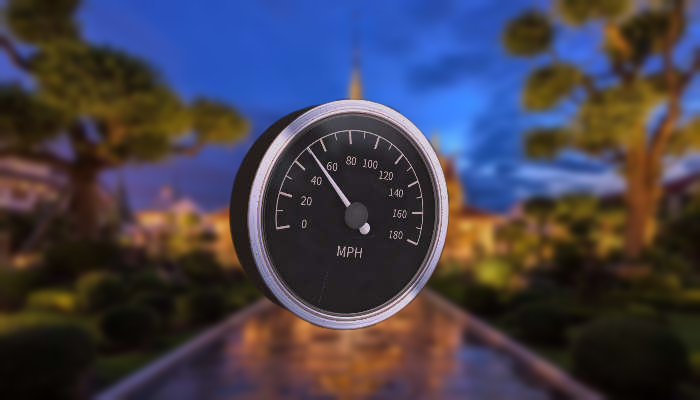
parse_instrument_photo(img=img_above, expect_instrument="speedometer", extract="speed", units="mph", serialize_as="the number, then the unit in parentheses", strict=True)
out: 50 (mph)
